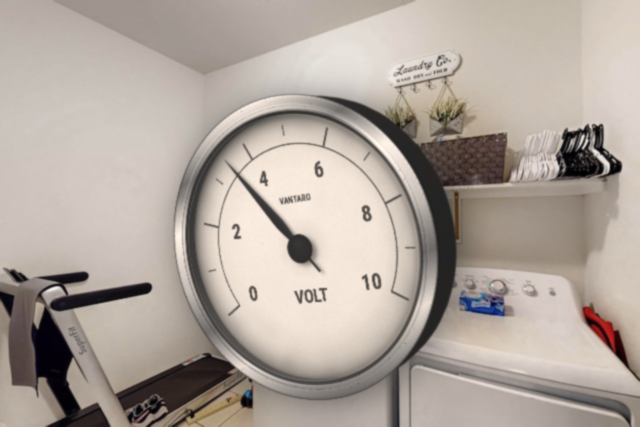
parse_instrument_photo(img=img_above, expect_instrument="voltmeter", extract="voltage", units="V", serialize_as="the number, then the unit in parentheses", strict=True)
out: 3.5 (V)
